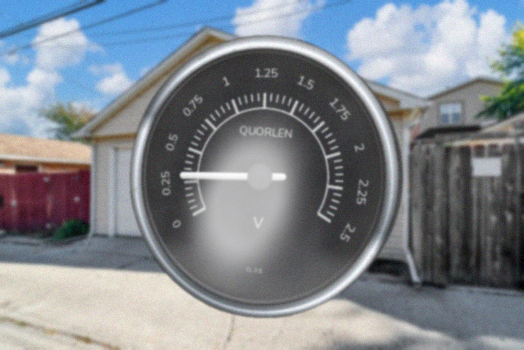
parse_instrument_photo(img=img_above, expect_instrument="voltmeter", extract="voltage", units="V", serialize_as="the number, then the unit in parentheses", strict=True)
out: 0.3 (V)
